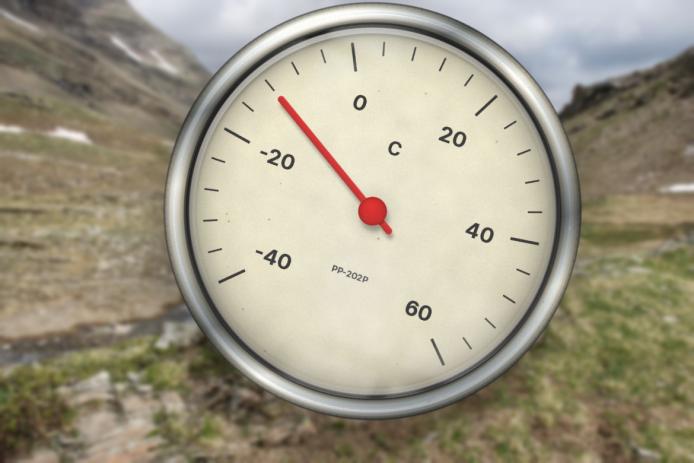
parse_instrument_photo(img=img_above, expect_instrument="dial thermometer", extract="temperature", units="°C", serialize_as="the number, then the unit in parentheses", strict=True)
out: -12 (°C)
